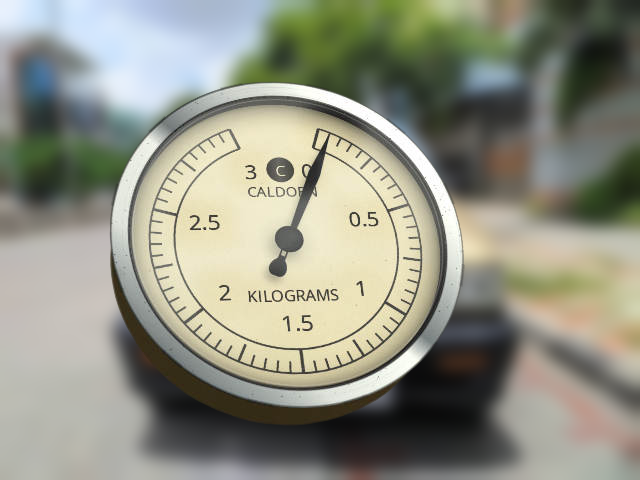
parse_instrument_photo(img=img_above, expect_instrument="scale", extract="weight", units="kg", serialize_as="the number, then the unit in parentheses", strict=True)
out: 0.05 (kg)
